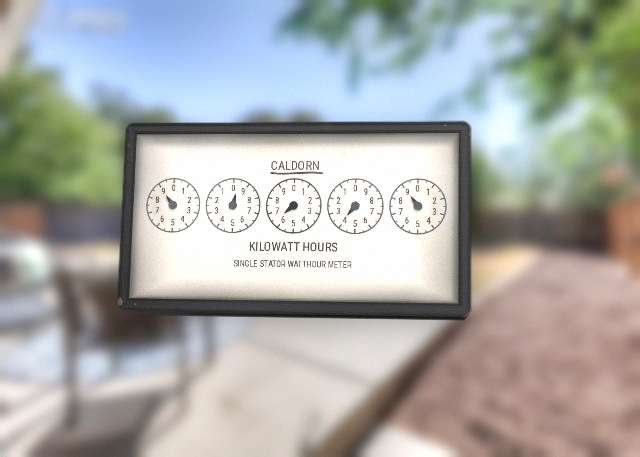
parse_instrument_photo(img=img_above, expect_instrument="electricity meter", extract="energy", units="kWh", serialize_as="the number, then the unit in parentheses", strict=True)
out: 89639 (kWh)
